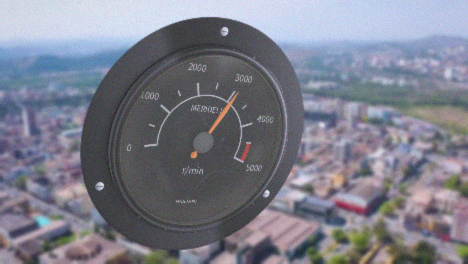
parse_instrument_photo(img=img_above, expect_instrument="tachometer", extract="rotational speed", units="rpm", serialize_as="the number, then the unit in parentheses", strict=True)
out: 3000 (rpm)
